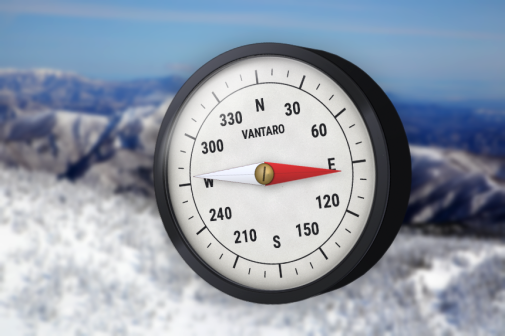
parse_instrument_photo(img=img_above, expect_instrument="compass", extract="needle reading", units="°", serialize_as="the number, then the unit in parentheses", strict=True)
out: 95 (°)
